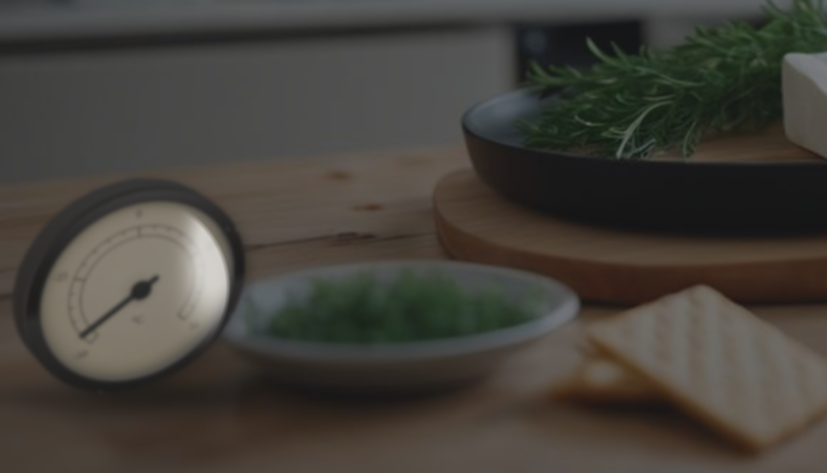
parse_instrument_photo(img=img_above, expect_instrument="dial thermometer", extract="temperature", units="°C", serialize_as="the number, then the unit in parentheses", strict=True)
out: -45 (°C)
